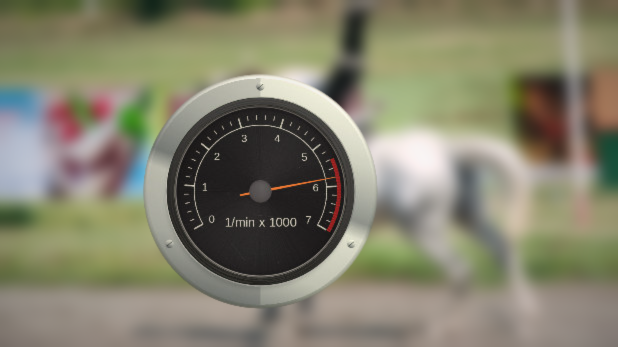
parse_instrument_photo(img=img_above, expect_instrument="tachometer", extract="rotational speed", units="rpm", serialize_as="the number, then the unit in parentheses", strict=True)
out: 5800 (rpm)
